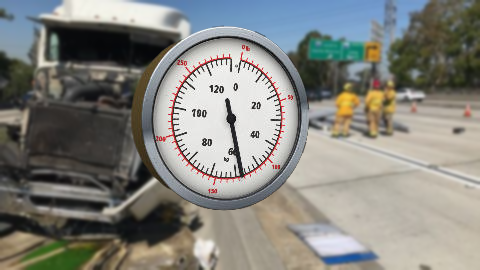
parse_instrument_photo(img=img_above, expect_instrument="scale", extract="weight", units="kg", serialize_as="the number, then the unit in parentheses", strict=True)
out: 58 (kg)
